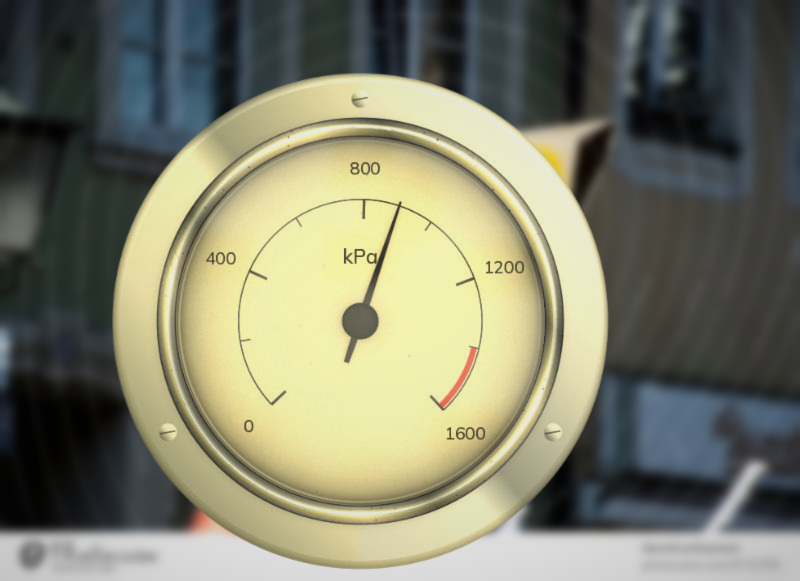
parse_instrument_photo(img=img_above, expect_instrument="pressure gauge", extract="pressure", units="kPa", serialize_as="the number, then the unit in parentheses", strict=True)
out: 900 (kPa)
